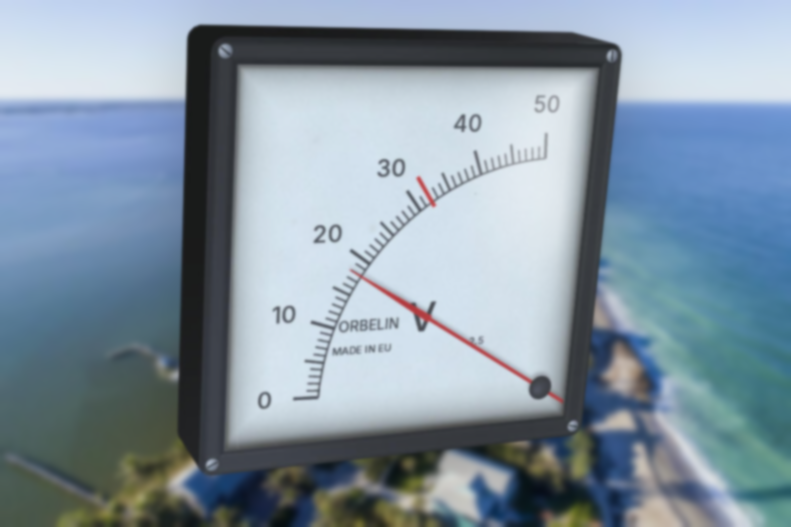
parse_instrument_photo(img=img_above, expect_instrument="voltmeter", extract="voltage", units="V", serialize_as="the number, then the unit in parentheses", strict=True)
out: 18 (V)
